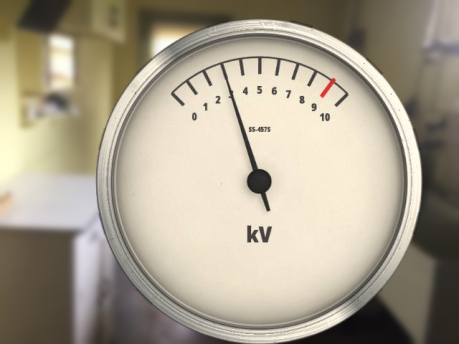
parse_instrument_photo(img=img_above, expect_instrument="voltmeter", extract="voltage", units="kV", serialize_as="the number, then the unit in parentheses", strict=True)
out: 3 (kV)
